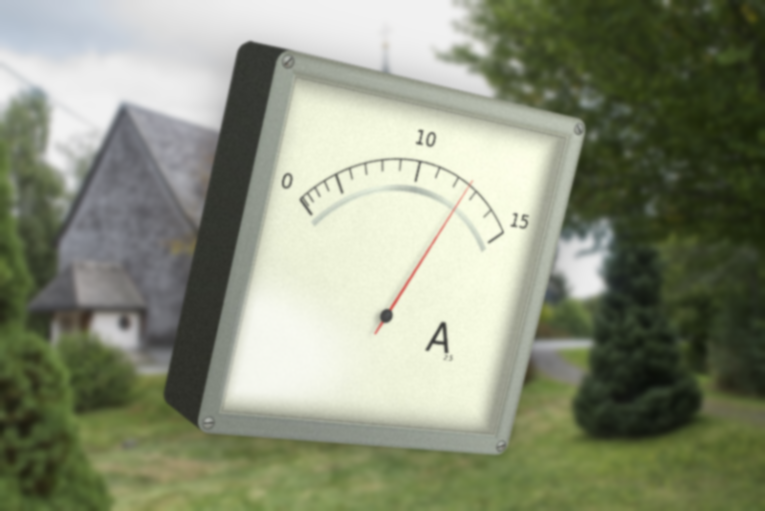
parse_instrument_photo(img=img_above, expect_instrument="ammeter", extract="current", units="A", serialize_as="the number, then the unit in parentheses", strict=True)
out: 12.5 (A)
